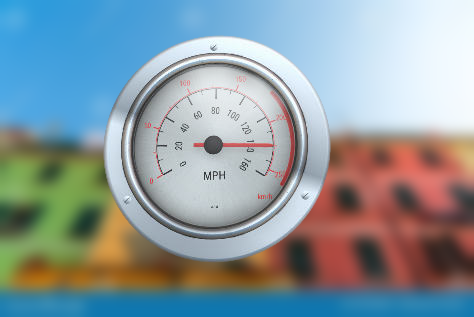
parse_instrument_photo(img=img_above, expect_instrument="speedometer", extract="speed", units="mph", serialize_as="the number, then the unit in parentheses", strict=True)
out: 140 (mph)
